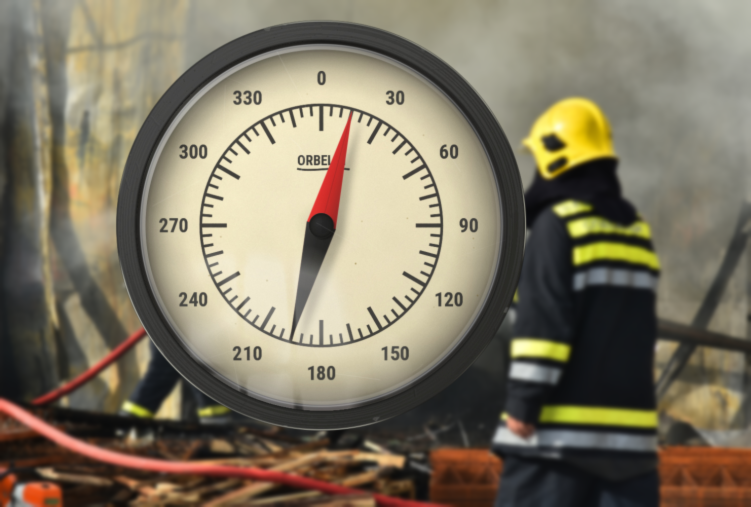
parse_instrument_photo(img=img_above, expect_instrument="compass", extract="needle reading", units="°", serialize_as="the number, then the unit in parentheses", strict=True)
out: 15 (°)
